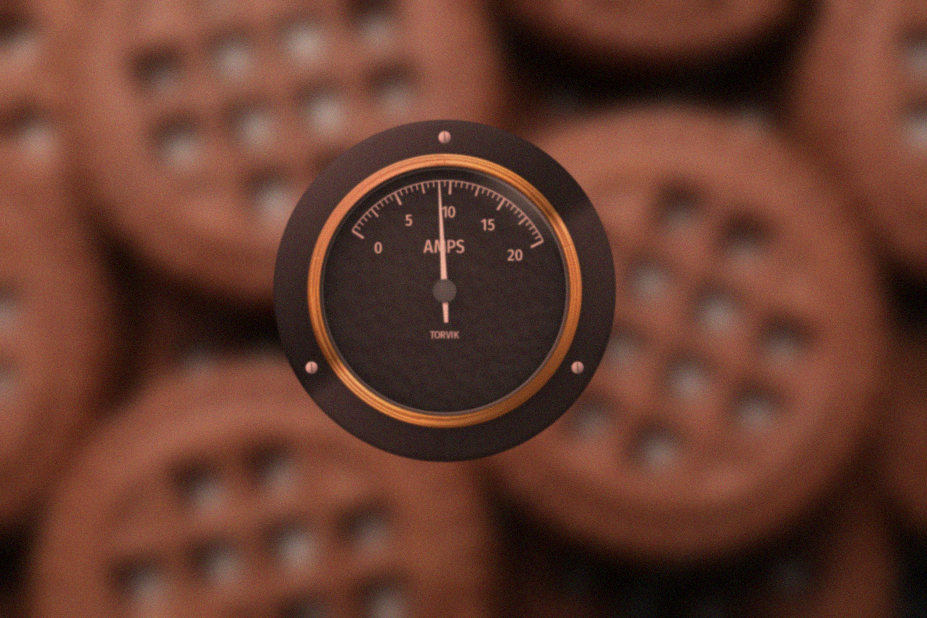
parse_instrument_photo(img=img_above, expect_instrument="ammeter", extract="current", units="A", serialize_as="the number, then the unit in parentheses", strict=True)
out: 9 (A)
